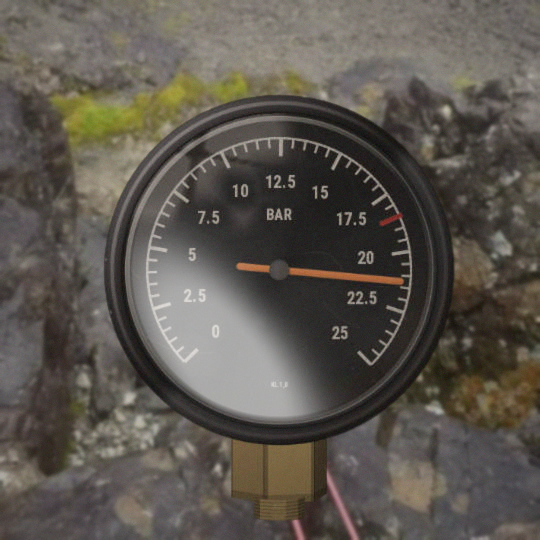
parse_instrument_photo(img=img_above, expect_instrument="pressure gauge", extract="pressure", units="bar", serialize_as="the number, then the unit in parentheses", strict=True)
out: 21.25 (bar)
